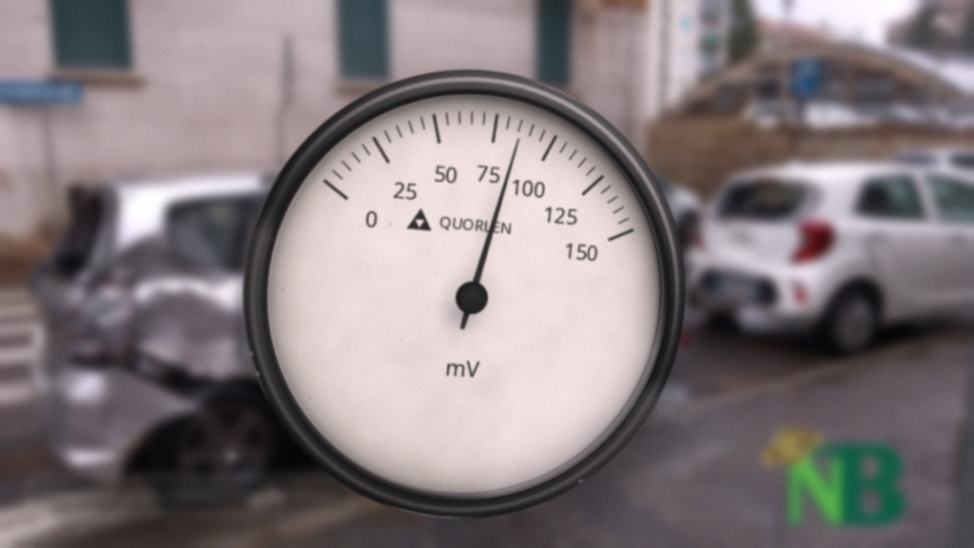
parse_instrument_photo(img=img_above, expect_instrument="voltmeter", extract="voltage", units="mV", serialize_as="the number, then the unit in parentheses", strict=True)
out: 85 (mV)
